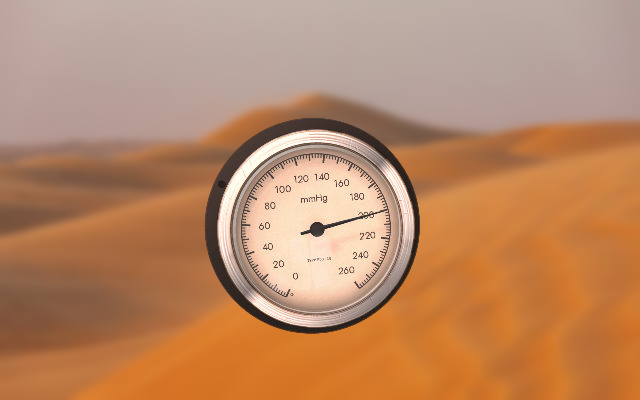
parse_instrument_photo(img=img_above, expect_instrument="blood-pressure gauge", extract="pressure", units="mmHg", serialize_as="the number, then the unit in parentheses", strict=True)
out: 200 (mmHg)
